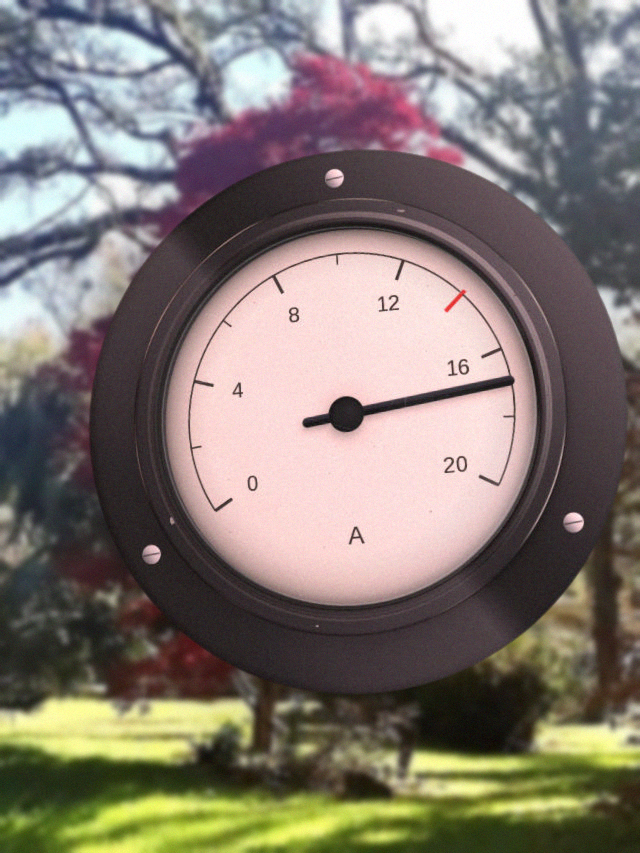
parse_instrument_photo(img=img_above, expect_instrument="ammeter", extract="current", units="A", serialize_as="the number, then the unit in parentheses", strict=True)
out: 17 (A)
